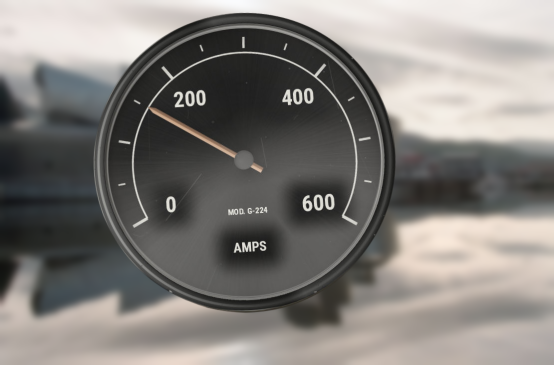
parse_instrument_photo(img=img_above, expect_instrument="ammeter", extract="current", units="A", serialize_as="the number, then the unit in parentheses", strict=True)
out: 150 (A)
